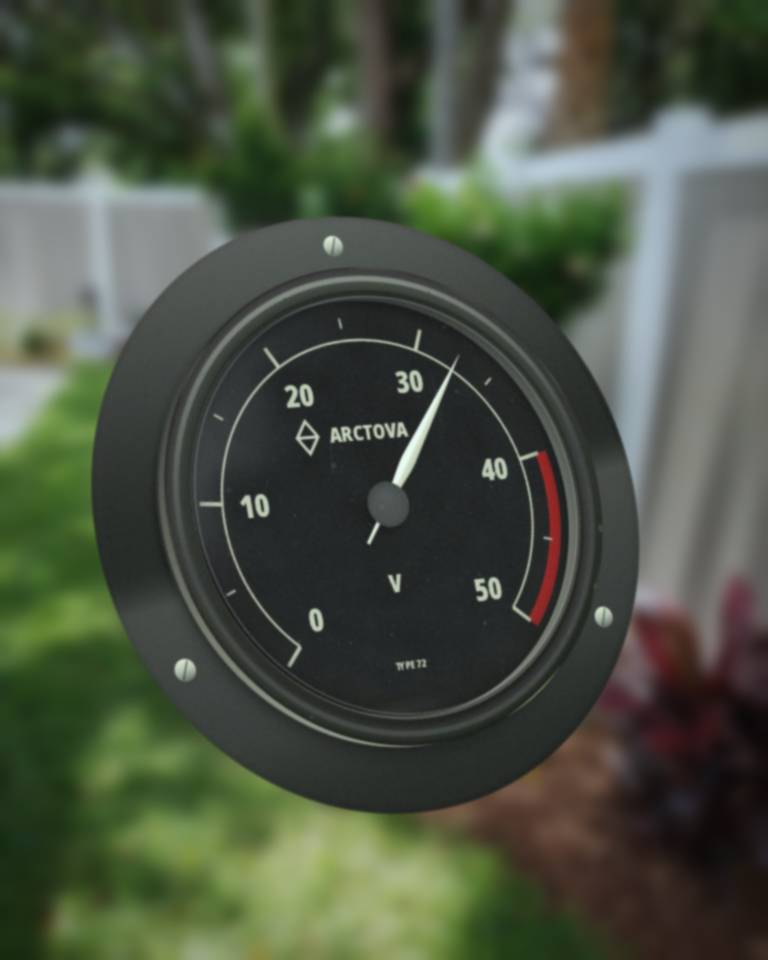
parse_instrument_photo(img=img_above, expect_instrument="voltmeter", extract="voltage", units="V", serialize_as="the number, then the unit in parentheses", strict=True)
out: 32.5 (V)
